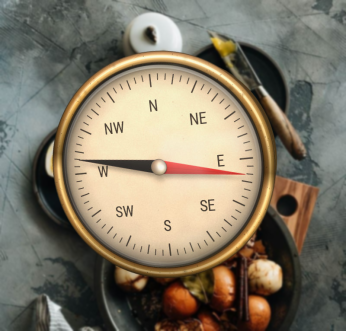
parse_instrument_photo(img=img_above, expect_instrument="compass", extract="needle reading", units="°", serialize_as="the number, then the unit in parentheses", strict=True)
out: 100 (°)
